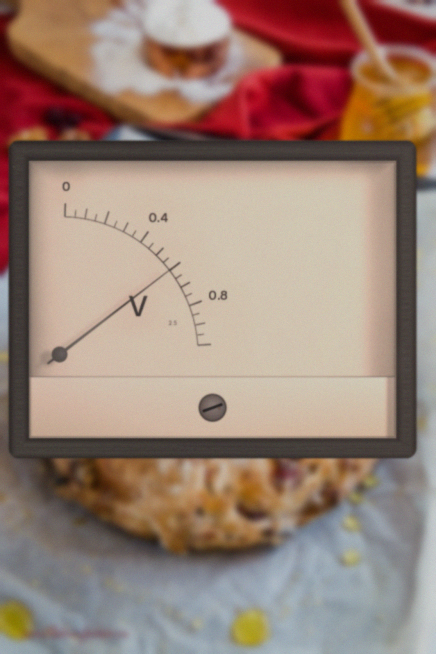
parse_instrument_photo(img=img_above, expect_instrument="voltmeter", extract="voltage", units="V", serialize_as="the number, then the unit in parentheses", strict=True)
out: 0.6 (V)
